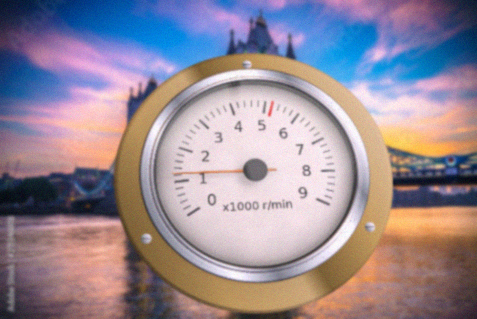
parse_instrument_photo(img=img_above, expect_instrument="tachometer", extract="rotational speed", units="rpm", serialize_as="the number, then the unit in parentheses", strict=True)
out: 1200 (rpm)
